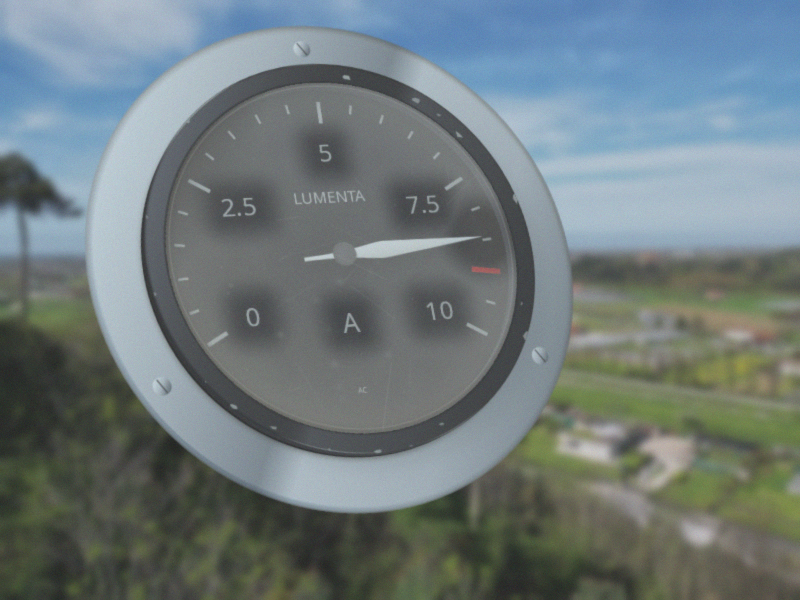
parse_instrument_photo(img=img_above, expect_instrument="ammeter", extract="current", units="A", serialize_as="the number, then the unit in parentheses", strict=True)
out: 8.5 (A)
